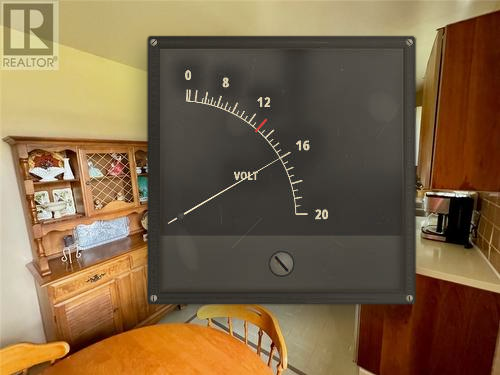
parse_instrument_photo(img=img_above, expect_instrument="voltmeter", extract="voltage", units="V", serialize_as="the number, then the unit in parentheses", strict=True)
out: 16 (V)
